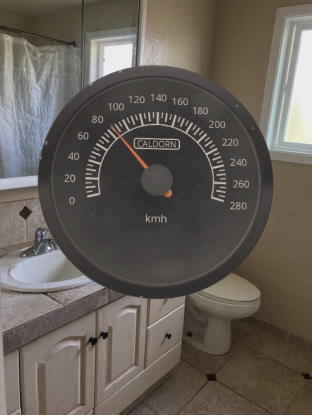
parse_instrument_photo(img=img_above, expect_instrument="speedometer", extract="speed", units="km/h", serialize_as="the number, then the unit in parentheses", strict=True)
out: 85 (km/h)
